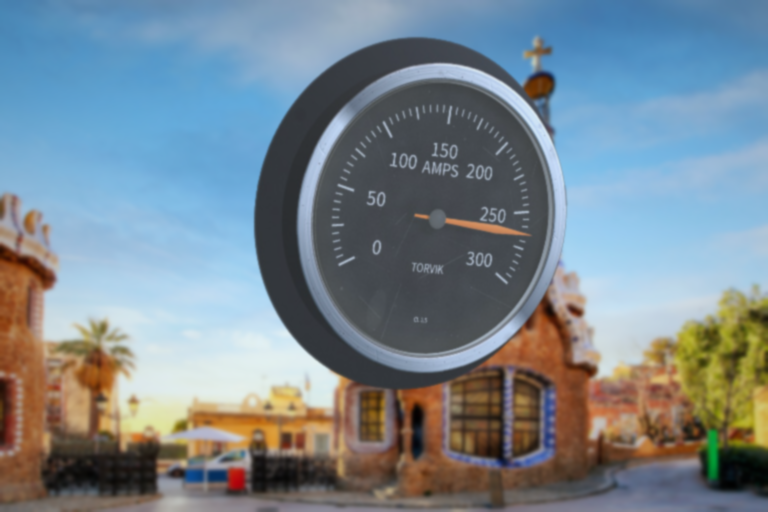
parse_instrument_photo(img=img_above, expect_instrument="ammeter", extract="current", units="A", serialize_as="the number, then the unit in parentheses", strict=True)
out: 265 (A)
